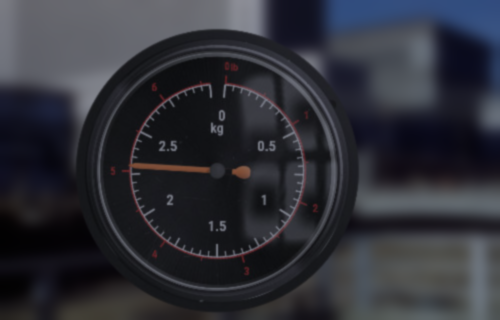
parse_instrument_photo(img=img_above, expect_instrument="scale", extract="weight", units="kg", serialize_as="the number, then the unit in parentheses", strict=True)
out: 2.3 (kg)
